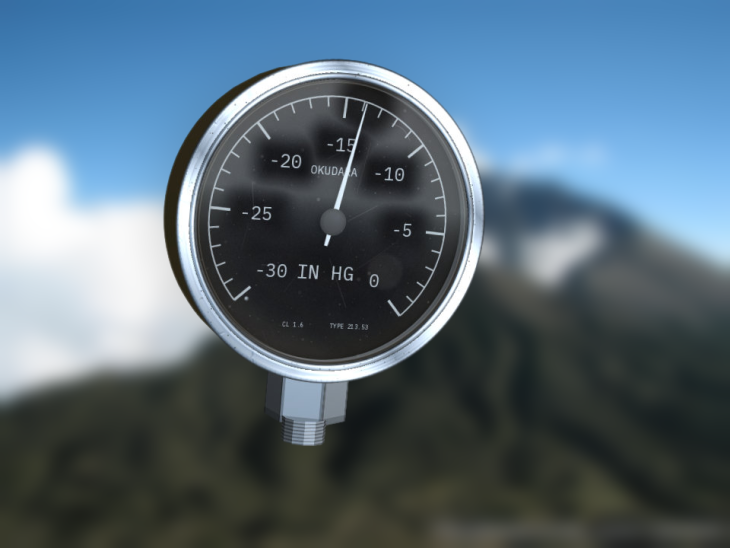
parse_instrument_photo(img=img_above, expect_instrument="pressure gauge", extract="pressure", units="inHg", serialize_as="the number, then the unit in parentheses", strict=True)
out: -14 (inHg)
